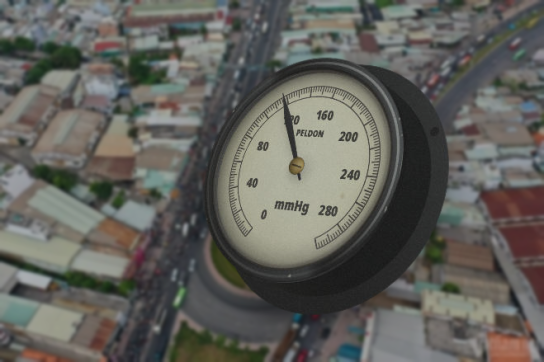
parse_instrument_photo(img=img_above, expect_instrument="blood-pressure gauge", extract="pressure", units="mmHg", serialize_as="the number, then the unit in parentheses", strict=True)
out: 120 (mmHg)
